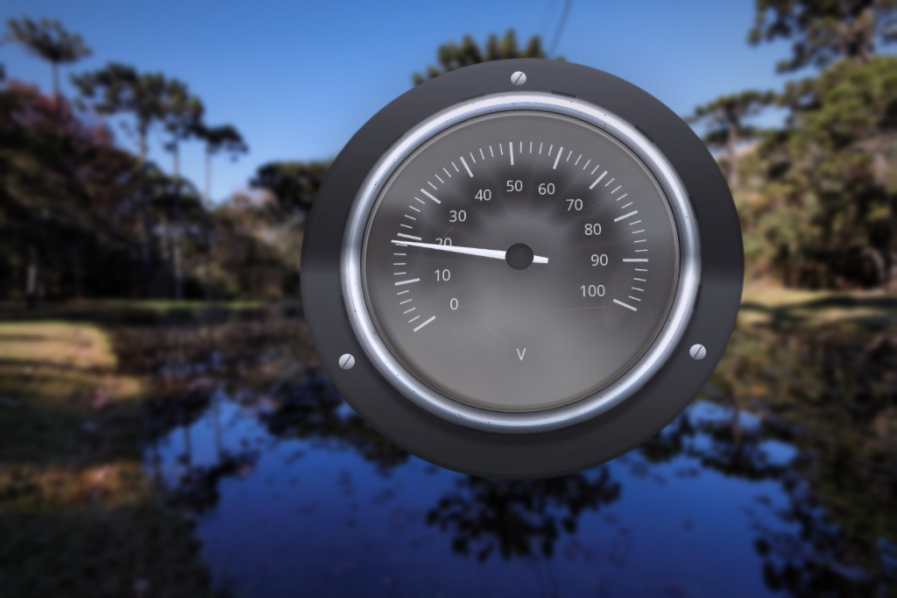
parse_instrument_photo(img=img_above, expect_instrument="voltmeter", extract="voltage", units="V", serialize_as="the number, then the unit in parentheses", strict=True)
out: 18 (V)
